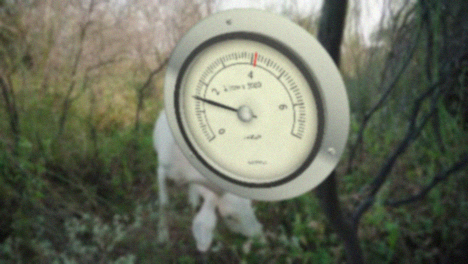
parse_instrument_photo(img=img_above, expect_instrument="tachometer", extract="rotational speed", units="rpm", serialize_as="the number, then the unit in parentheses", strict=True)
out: 1500 (rpm)
